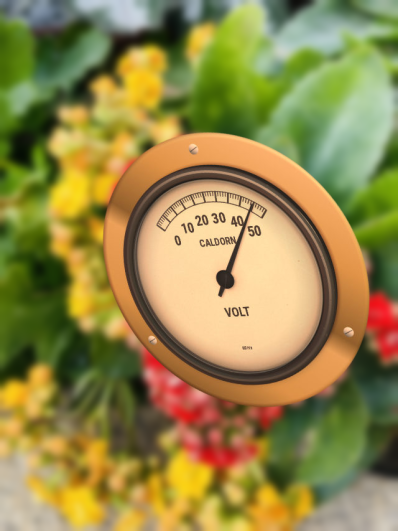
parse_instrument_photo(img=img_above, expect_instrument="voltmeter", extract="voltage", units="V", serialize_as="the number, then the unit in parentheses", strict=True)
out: 45 (V)
